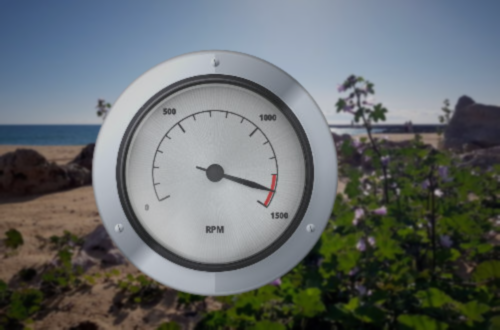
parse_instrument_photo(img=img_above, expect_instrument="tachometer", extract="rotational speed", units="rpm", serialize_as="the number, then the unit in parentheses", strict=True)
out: 1400 (rpm)
